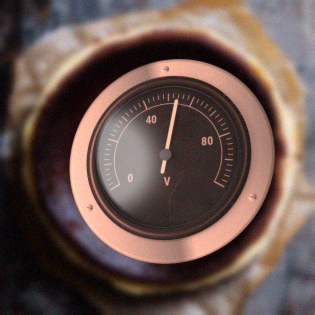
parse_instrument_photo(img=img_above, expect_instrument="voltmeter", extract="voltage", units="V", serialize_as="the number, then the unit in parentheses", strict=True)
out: 54 (V)
